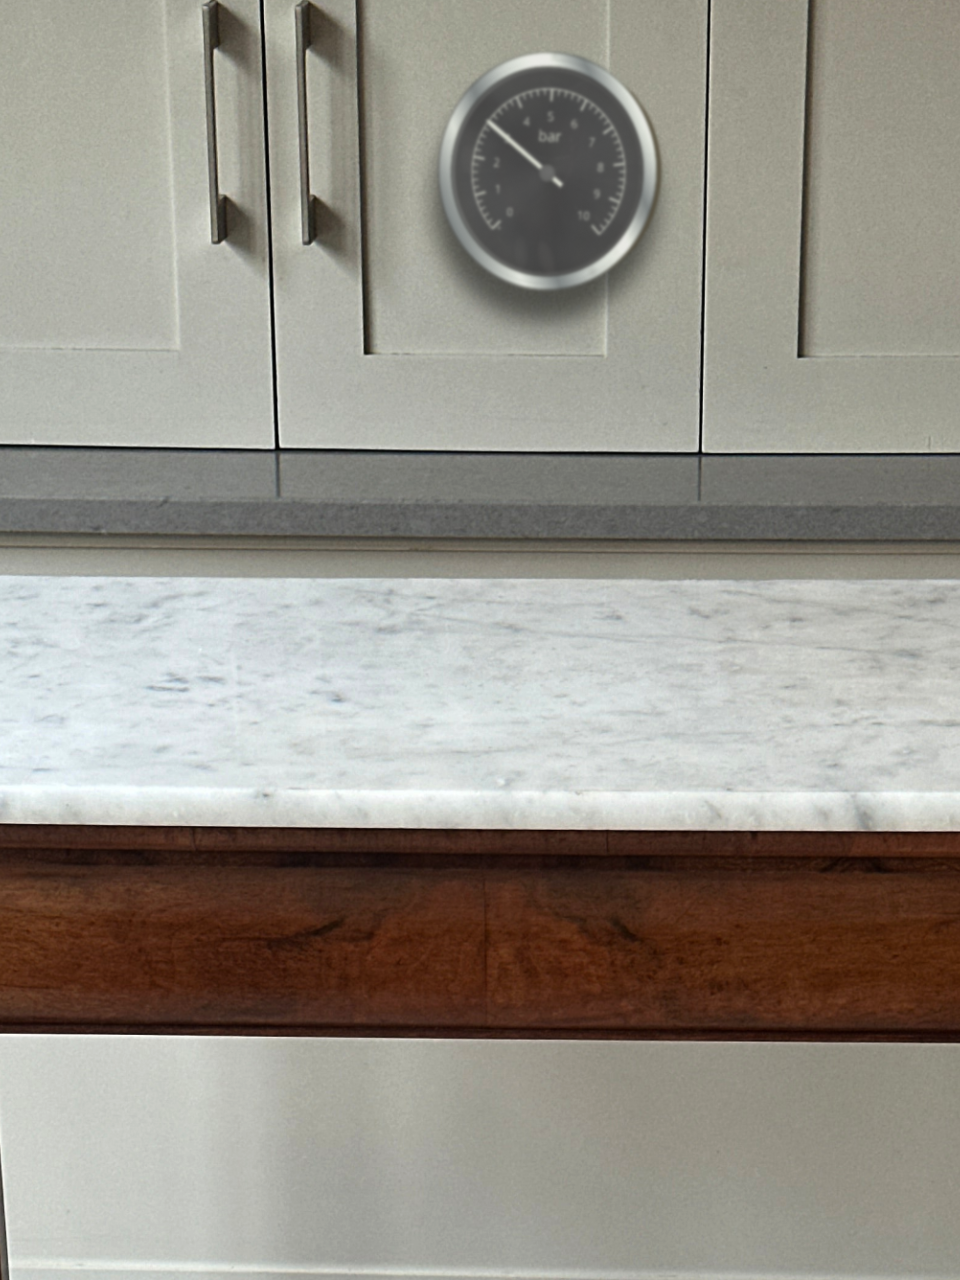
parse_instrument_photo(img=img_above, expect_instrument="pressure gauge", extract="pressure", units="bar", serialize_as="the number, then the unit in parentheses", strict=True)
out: 3 (bar)
